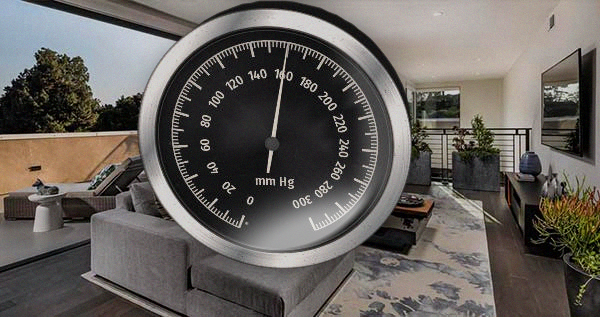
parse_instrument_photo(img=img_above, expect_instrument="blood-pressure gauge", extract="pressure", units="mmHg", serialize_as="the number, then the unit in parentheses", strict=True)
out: 160 (mmHg)
